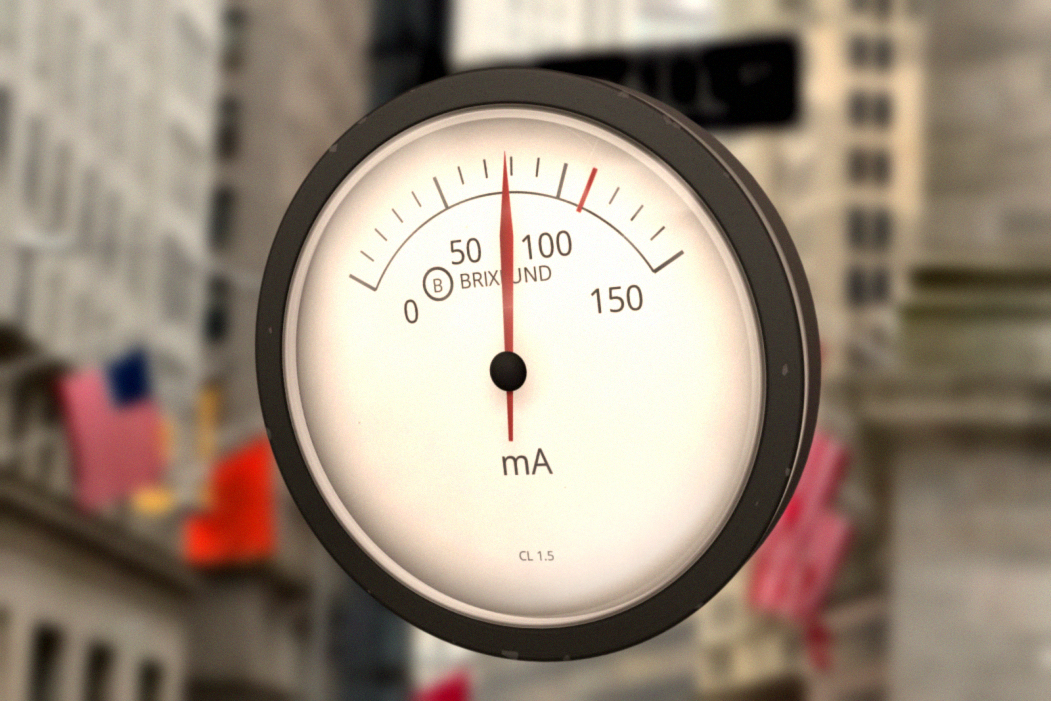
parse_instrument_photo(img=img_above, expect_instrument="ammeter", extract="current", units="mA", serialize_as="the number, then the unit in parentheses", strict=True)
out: 80 (mA)
